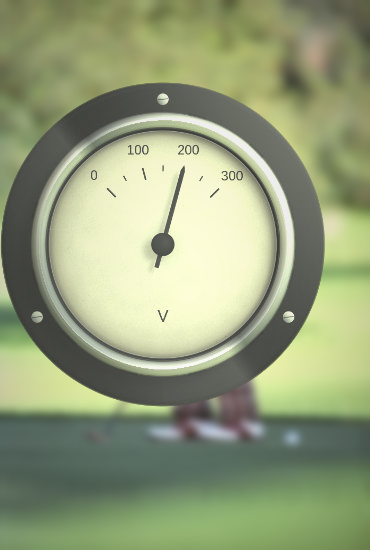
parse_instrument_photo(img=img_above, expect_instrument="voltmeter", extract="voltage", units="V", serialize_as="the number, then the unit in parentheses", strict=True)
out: 200 (V)
